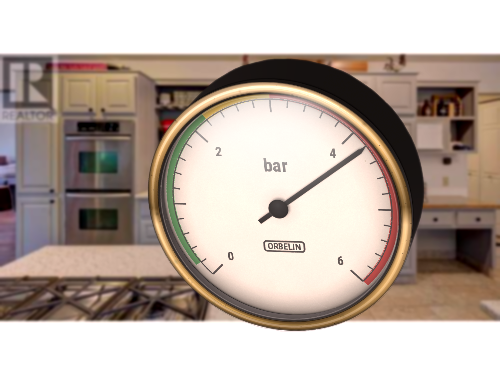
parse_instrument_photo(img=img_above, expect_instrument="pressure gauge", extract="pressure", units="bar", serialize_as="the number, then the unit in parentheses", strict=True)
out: 4.2 (bar)
